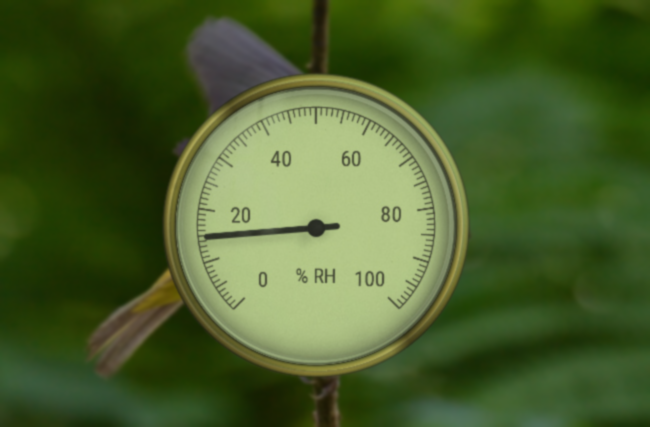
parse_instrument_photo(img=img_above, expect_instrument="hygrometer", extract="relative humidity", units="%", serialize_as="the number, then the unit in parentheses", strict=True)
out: 15 (%)
